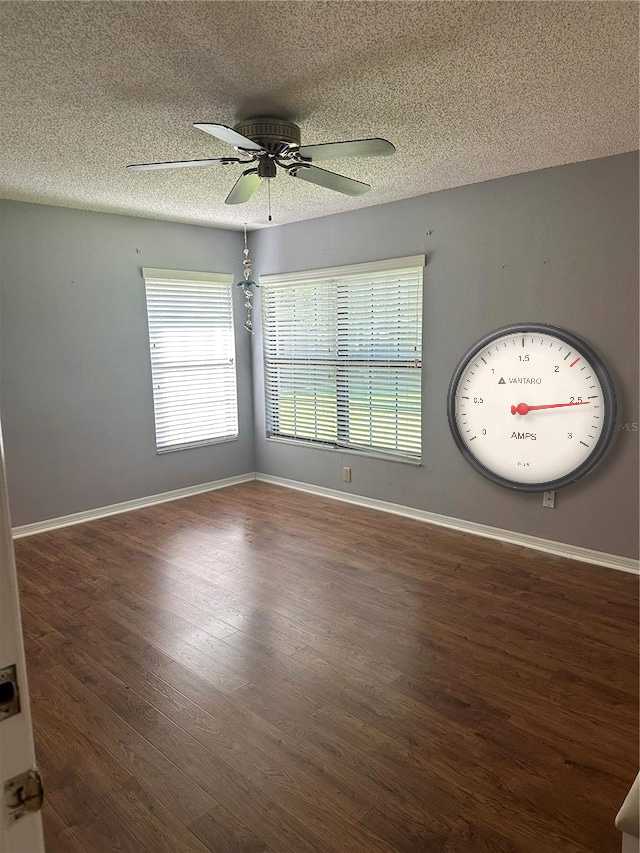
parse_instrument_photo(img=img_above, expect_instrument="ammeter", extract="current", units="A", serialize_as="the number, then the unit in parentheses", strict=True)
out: 2.55 (A)
